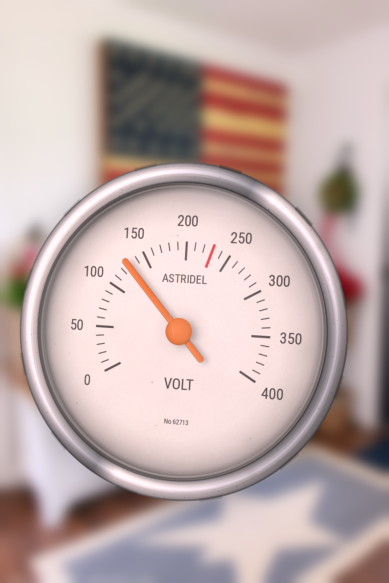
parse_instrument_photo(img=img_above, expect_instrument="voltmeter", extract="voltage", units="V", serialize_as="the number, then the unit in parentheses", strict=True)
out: 130 (V)
